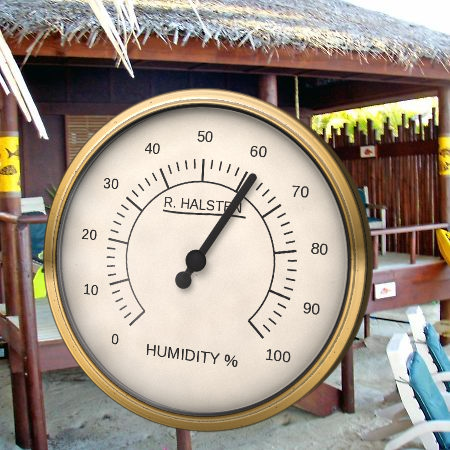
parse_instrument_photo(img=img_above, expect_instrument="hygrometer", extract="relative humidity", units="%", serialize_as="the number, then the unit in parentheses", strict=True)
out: 62 (%)
